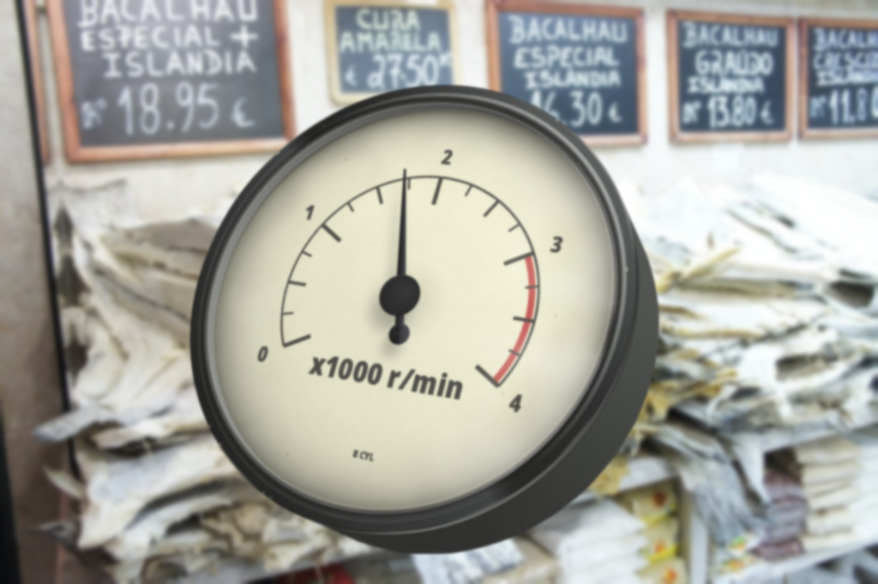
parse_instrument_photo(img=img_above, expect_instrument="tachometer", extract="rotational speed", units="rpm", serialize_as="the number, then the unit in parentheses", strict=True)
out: 1750 (rpm)
